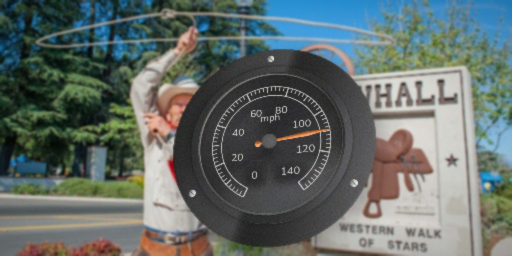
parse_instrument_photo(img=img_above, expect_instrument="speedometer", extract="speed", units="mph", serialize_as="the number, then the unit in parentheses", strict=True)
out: 110 (mph)
